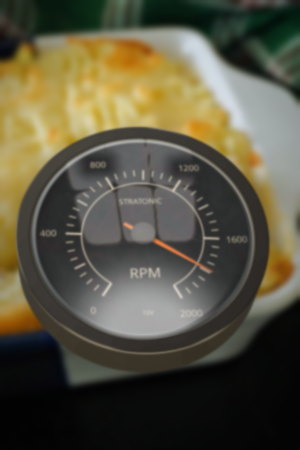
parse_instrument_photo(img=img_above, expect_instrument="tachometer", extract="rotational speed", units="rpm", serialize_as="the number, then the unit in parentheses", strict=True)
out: 1800 (rpm)
